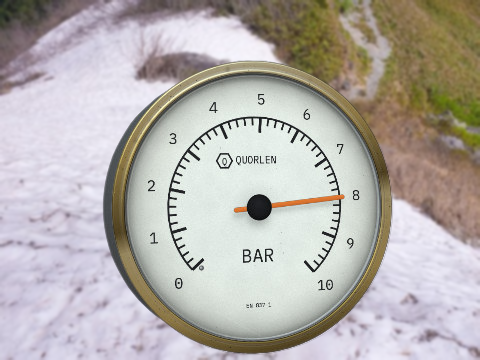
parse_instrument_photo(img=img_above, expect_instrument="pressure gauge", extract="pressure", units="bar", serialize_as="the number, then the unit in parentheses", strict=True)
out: 8 (bar)
